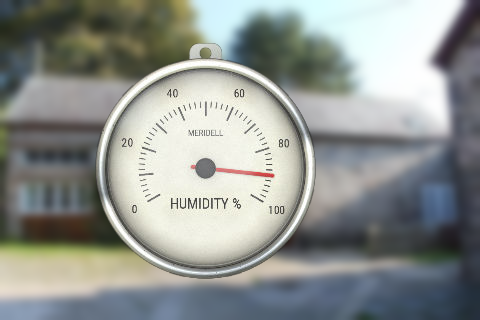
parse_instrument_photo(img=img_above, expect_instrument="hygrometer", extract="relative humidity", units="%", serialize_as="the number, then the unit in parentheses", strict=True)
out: 90 (%)
